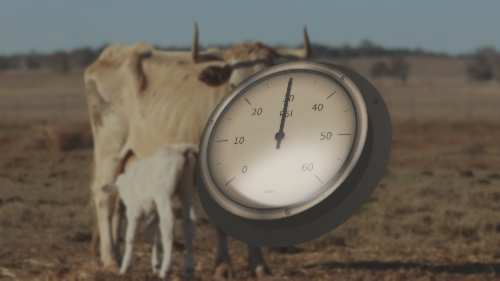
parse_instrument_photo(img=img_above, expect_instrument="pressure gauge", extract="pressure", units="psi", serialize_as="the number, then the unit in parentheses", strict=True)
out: 30 (psi)
